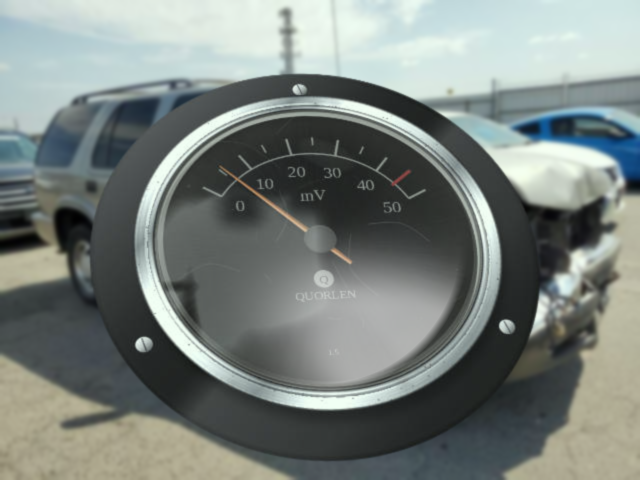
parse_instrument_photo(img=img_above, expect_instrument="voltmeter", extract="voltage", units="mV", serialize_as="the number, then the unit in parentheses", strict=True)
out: 5 (mV)
